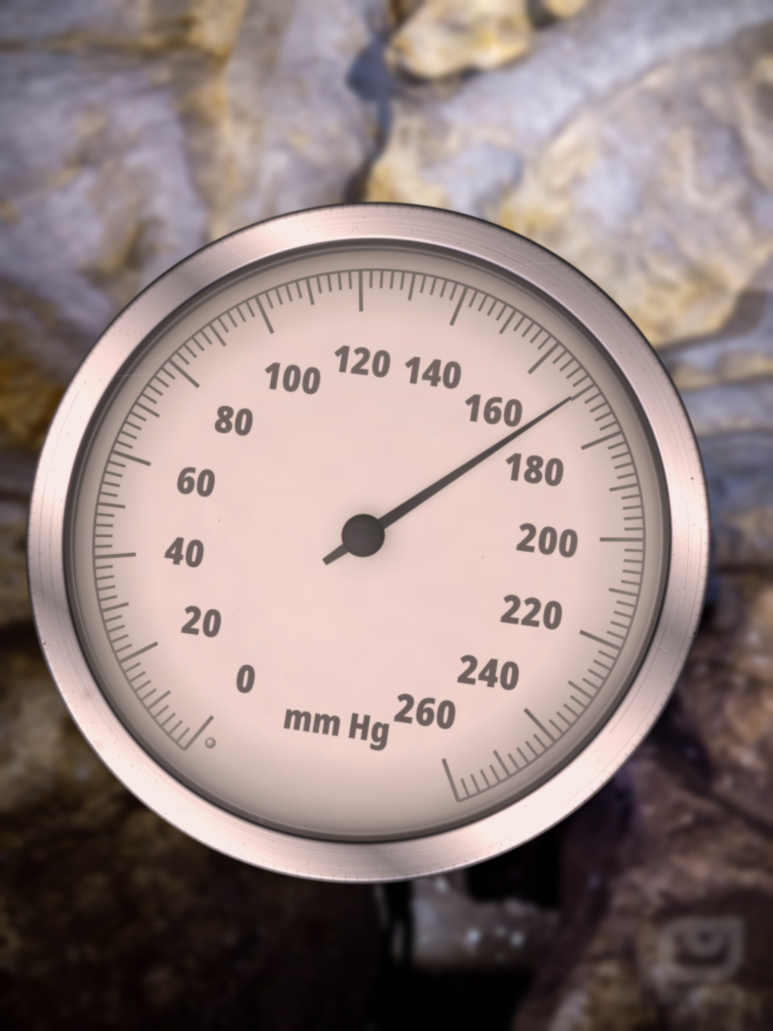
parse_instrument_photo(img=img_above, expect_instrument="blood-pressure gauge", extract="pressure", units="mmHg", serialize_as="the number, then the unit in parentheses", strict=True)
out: 170 (mmHg)
